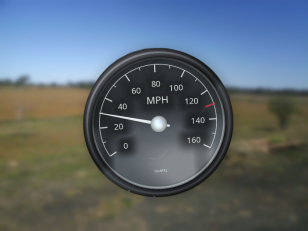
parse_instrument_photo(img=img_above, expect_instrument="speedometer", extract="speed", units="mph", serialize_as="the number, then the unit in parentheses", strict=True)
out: 30 (mph)
